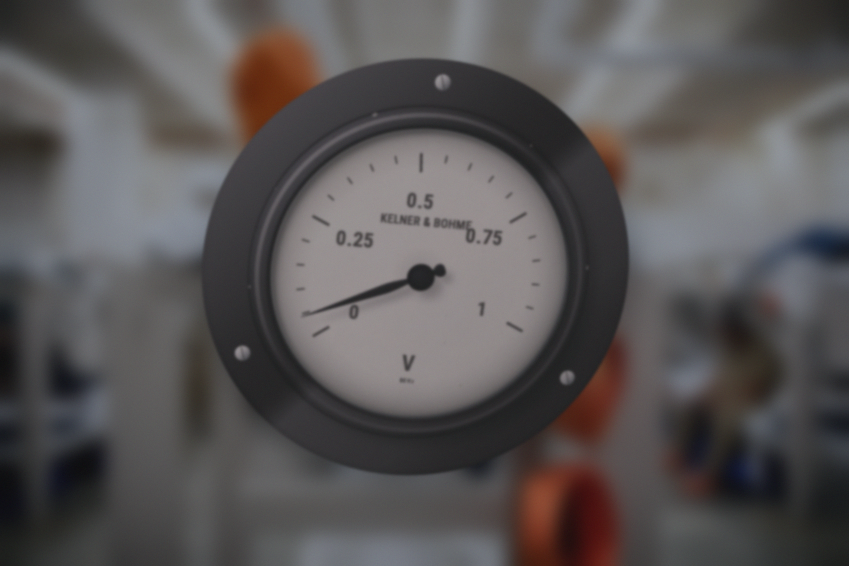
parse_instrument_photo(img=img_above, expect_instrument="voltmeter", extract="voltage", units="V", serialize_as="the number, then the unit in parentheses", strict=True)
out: 0.05 (V)
